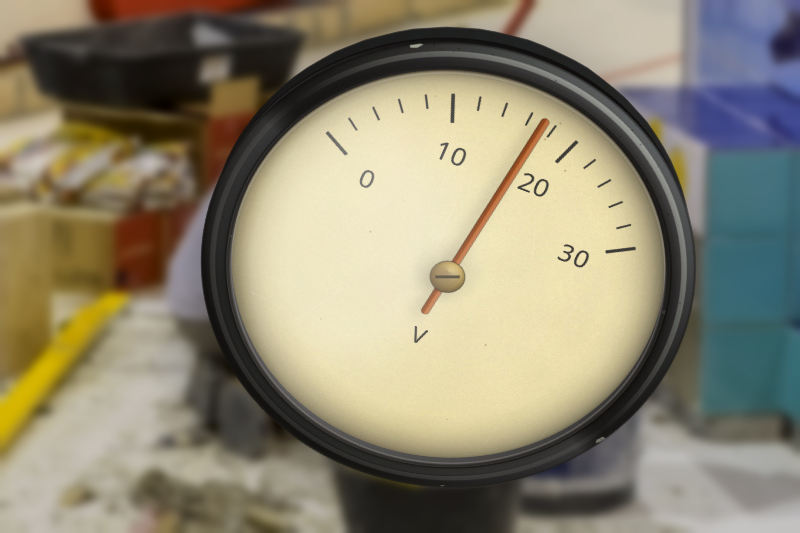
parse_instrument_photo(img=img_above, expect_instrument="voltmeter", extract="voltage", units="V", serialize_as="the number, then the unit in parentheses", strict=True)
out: 17 (V)
